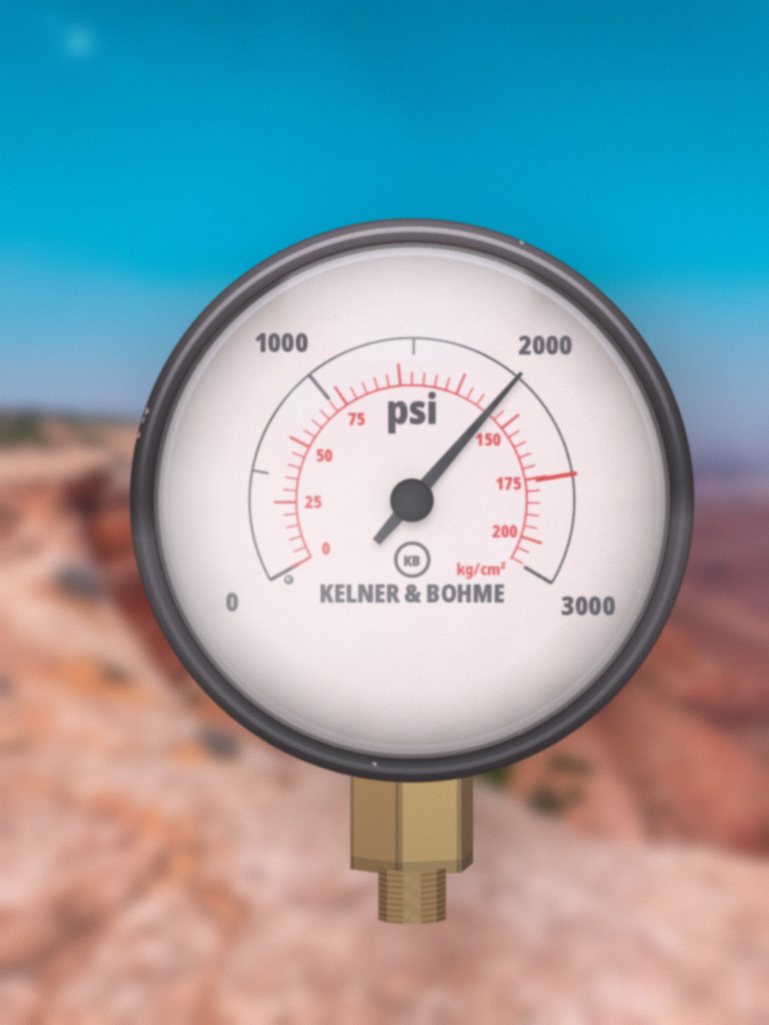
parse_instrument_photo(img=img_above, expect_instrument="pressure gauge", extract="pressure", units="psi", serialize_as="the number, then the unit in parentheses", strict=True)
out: 2000 (psi)
